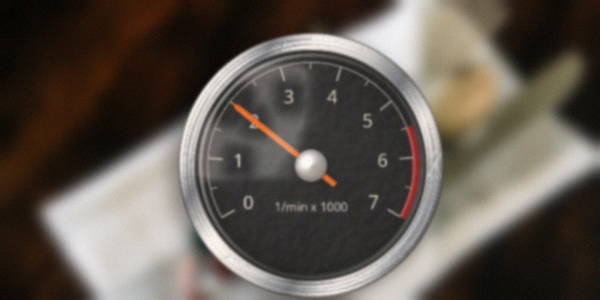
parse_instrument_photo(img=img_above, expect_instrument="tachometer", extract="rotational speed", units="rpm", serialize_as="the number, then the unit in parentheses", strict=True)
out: 2000 (rpm)
